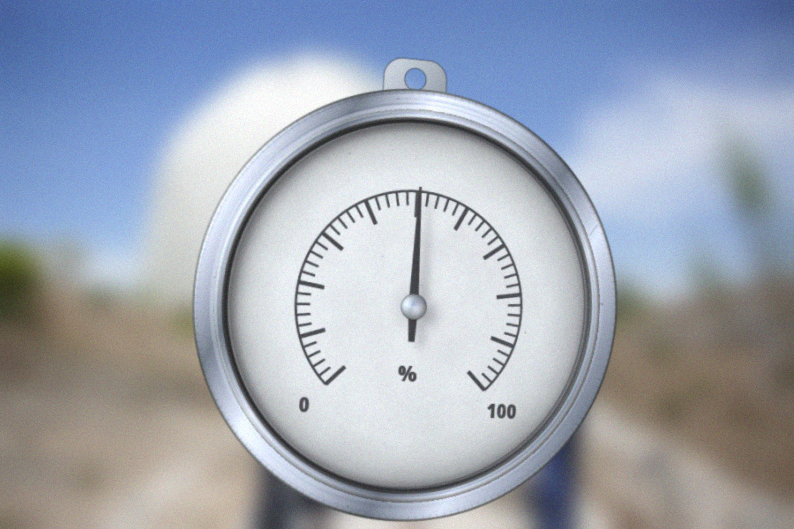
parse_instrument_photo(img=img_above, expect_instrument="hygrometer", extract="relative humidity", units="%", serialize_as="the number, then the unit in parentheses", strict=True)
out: 50 (%)
